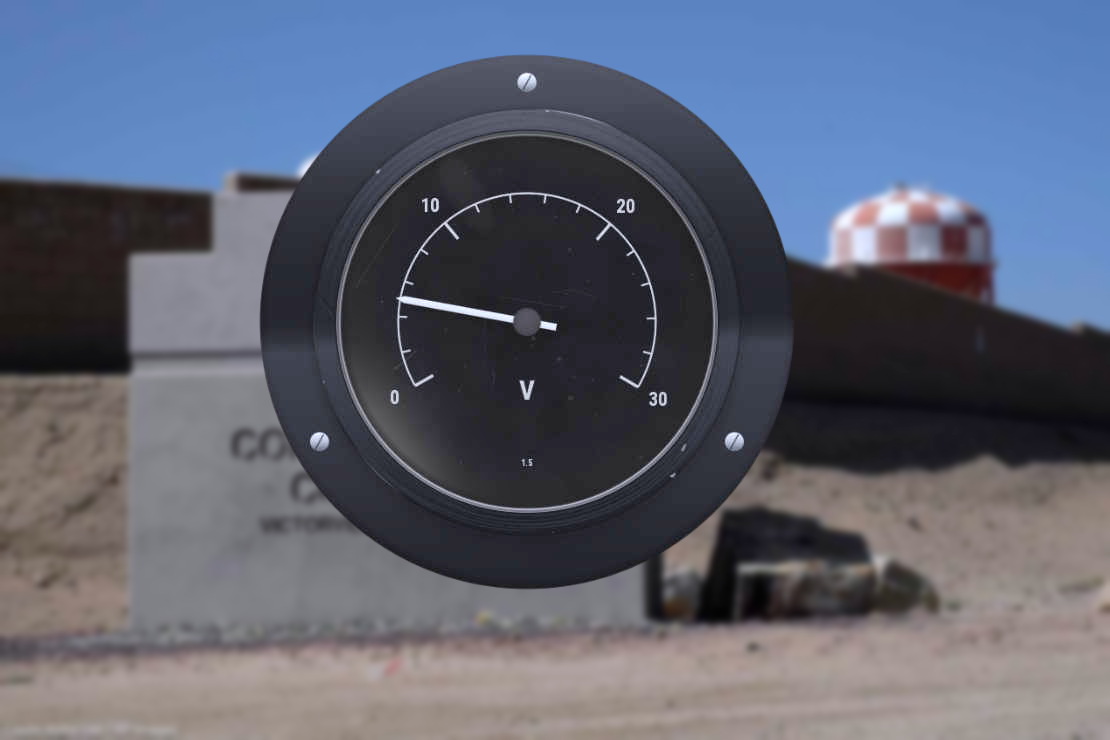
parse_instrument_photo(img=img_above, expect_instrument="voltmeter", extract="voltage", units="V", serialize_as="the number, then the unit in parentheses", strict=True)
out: 5 (V)
